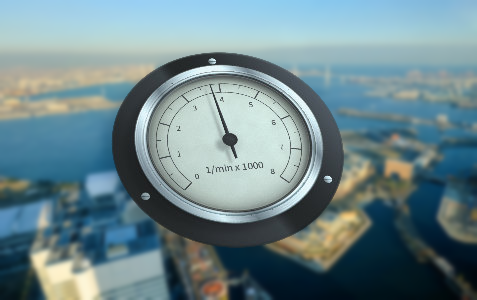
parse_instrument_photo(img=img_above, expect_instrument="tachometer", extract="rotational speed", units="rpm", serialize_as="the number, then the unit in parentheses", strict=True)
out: 3750 (rpm)
